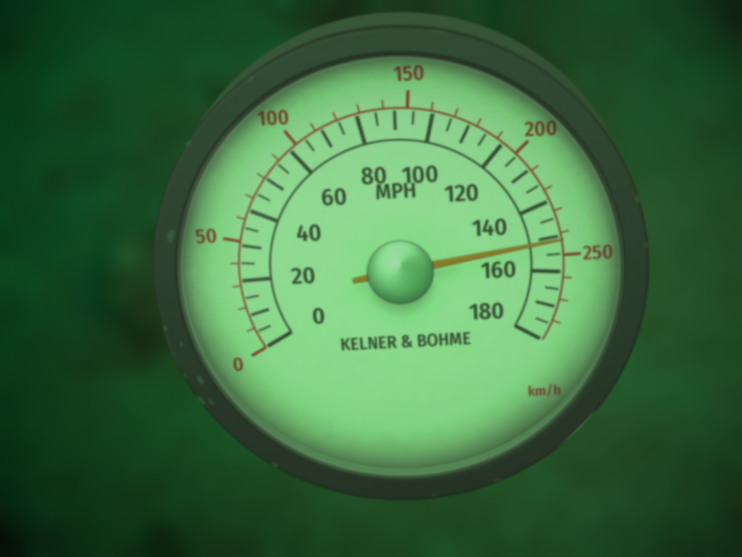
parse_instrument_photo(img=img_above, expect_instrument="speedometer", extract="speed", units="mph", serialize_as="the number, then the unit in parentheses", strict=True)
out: 150 (mph)
